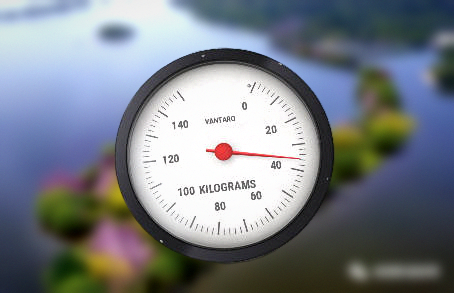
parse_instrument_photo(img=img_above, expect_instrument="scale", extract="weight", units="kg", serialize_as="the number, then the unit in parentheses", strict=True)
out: 36 (kg)
